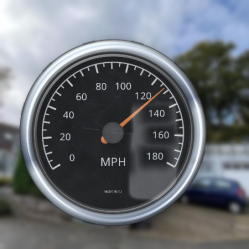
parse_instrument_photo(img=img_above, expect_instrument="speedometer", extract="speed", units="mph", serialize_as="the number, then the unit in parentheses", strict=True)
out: 127.5 (mph)
